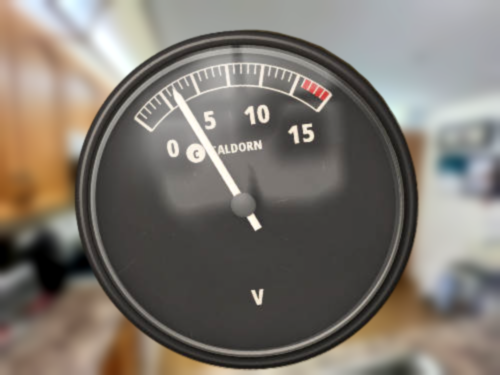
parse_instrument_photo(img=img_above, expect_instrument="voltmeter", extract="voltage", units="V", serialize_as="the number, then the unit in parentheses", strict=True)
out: 3.5 (V)
